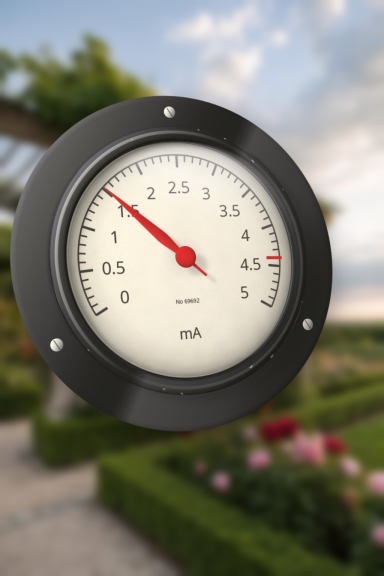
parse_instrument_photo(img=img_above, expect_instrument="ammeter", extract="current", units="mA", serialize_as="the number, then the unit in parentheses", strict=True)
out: 1.5 (mA)
